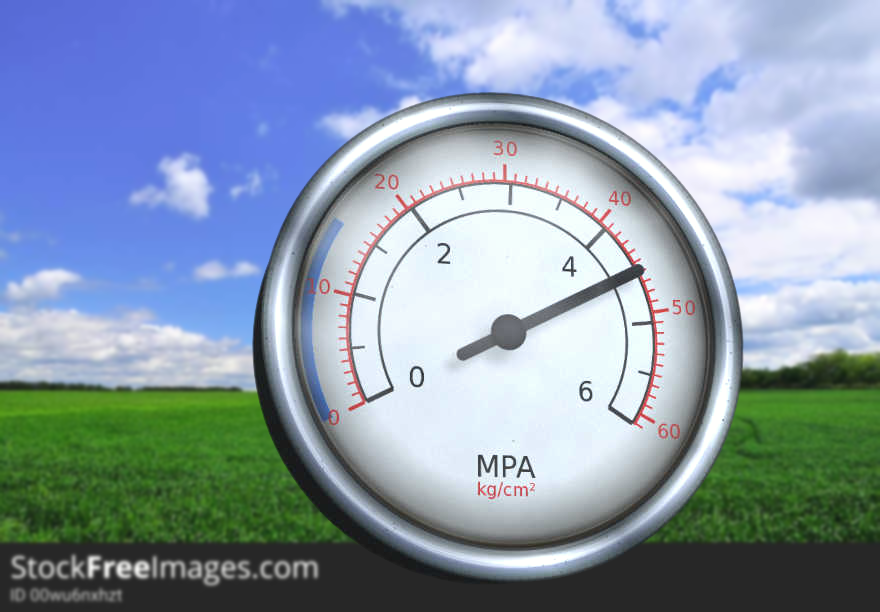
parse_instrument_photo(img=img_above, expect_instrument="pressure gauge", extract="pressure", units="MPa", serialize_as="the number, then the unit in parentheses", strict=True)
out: 4.5 (MPa)
